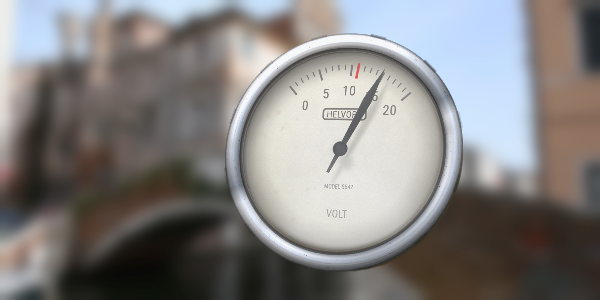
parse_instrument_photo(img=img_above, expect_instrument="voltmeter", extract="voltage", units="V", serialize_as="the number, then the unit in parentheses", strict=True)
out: 15 (V)
